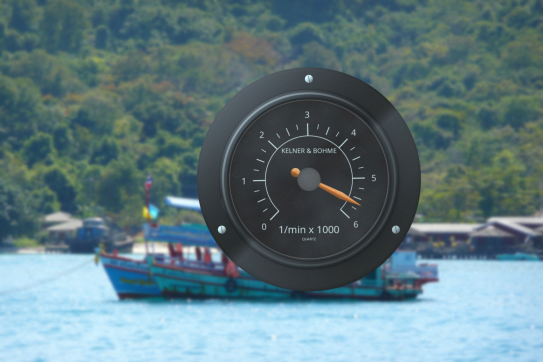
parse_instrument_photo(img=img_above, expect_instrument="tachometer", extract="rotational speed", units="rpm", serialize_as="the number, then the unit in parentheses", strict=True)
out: 5625 (rpm)
